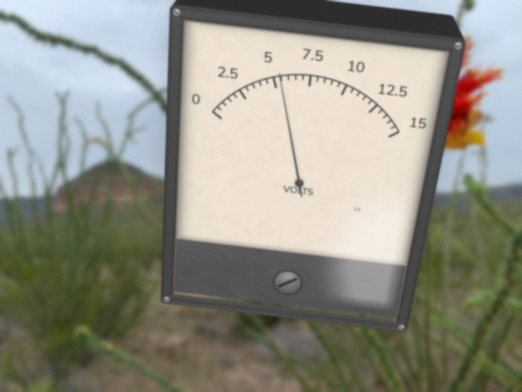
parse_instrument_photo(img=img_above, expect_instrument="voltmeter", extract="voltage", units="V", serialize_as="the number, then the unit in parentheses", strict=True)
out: 5.5 (V)
